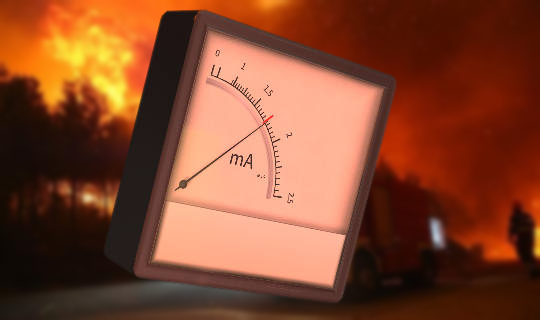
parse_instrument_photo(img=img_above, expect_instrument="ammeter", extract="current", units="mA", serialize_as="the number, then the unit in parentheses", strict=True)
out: 1.75 (mA)
